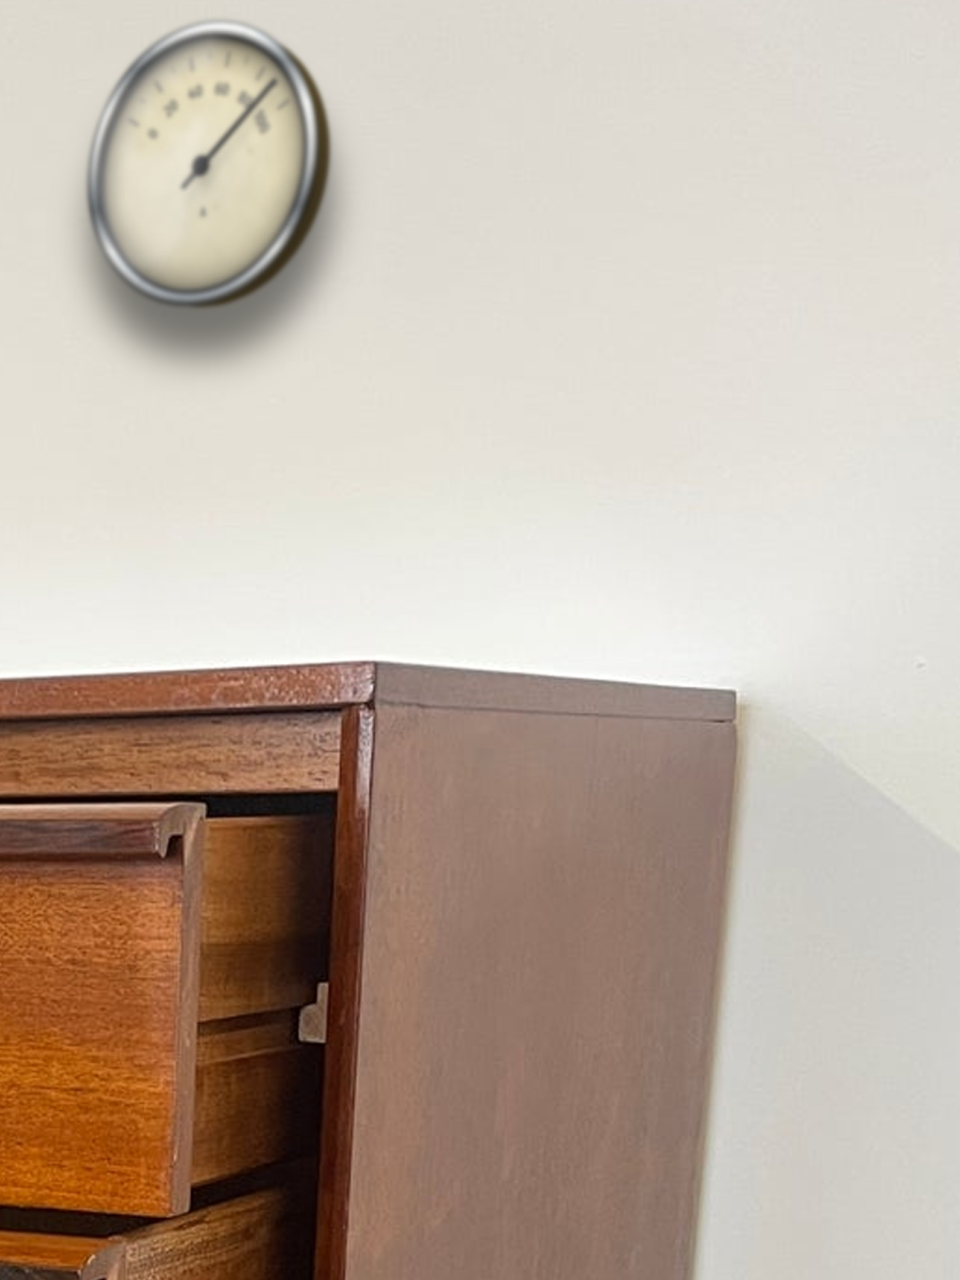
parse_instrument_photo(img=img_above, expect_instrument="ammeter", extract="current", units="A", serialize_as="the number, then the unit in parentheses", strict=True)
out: 90 (A)
